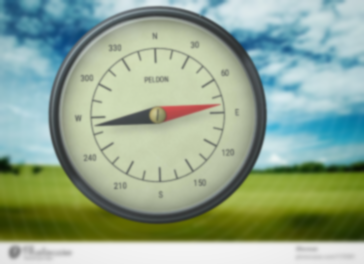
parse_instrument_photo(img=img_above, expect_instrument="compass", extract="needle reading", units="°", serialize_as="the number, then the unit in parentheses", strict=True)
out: 82.5 (°)
